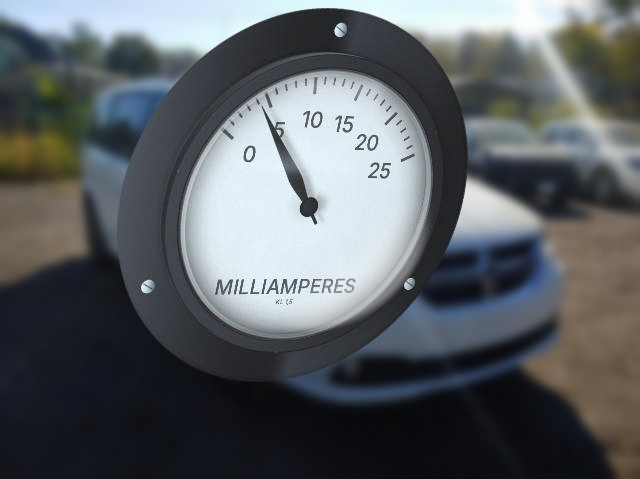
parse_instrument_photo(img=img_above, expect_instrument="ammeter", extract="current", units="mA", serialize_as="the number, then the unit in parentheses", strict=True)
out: 4 (mA)
